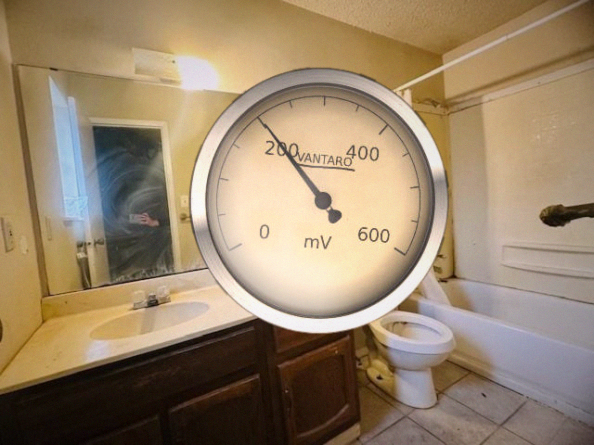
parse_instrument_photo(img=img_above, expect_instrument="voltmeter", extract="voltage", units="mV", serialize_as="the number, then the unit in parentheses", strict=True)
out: 200 (mV)
